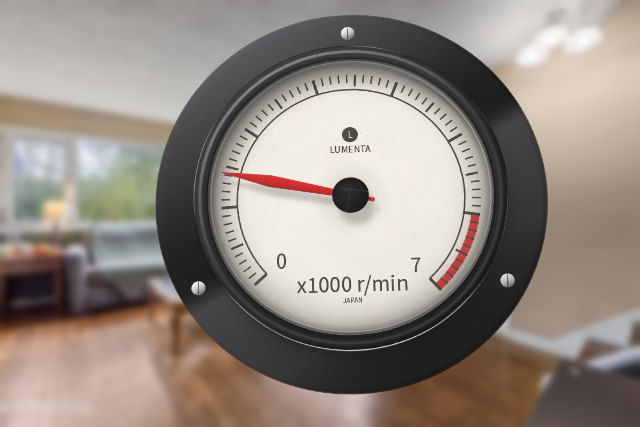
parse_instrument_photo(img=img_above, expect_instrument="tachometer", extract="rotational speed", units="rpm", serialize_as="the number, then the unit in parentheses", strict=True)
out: 1400 (rpm)
